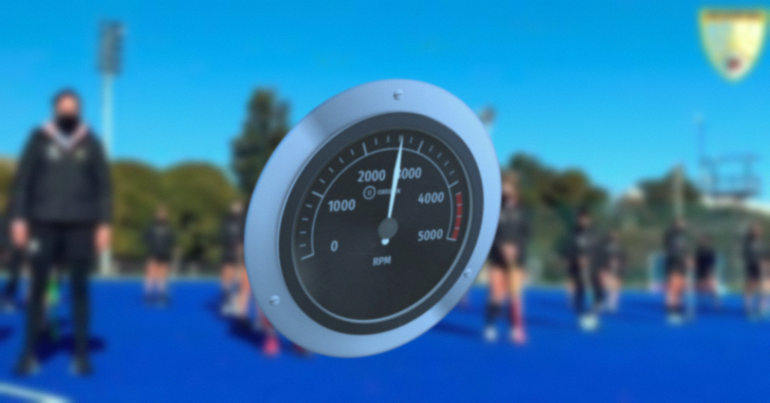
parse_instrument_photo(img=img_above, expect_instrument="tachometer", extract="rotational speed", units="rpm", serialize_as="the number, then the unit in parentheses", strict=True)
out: 2600 (rpm)
